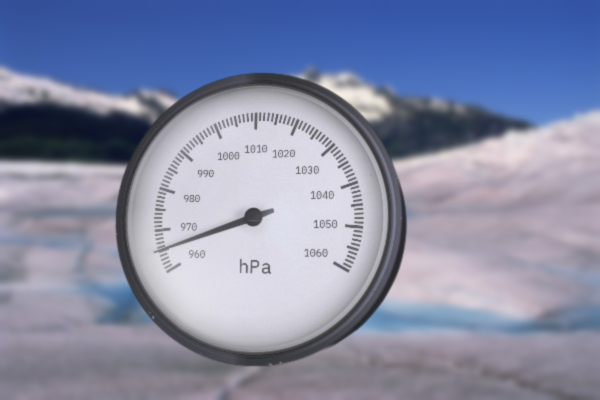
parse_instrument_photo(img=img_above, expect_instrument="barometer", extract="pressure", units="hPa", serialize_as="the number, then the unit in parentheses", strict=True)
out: 965 (hPa)
